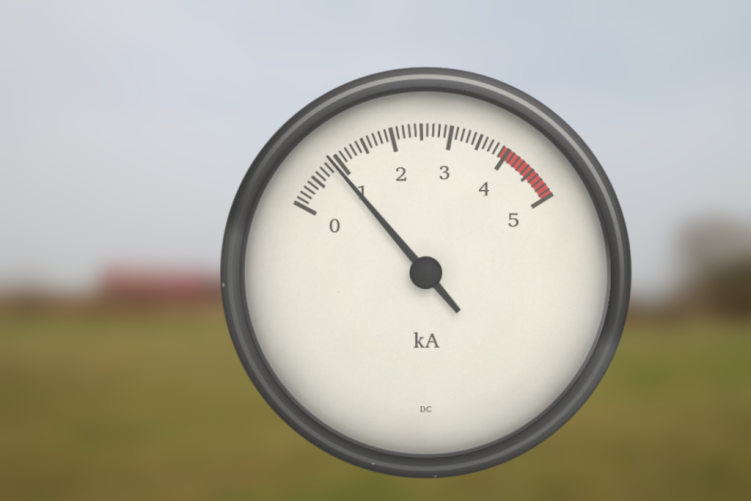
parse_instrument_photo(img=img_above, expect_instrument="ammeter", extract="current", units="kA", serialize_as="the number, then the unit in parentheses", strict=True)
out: 0.9 (kA)
